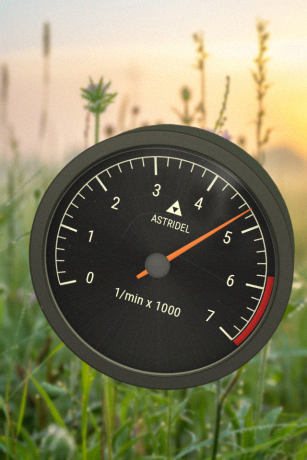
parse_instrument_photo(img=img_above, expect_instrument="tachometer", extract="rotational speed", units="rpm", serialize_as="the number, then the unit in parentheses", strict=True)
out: 4700 (rpm)
